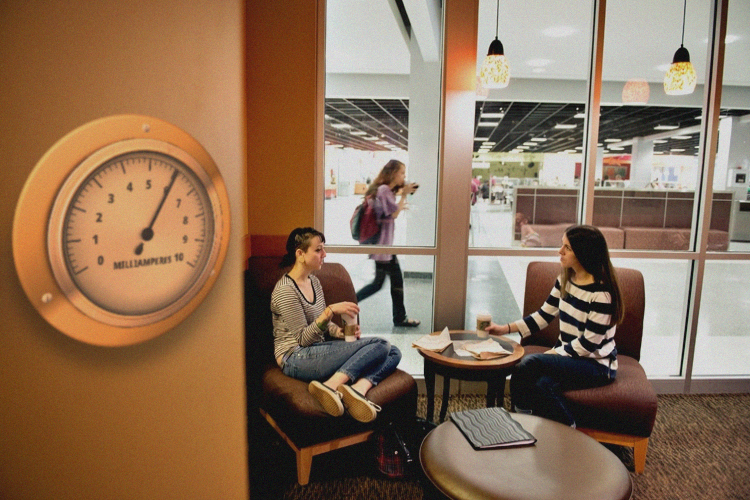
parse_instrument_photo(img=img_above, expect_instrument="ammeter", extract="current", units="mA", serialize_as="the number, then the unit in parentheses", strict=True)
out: 6 (mA)
